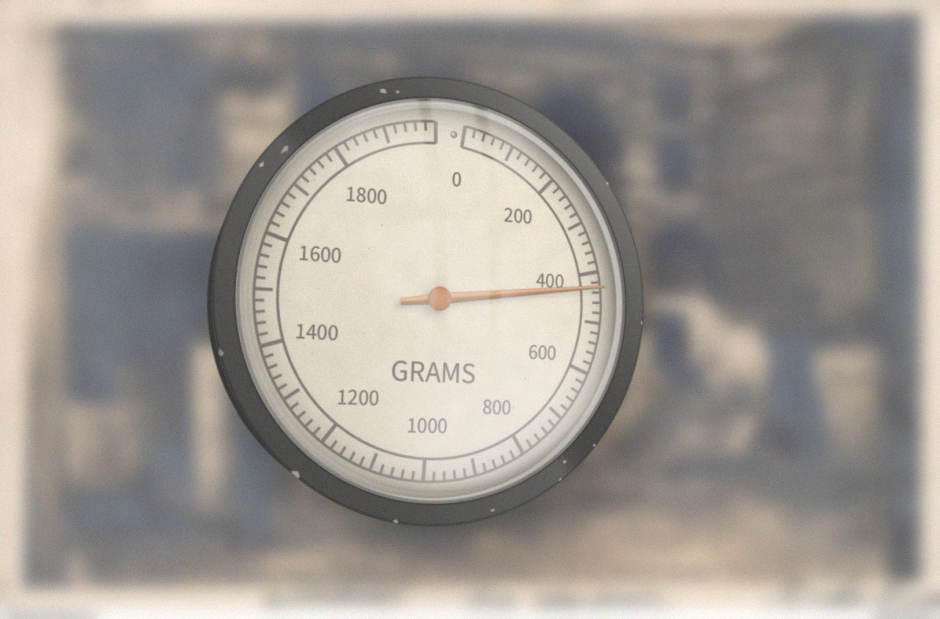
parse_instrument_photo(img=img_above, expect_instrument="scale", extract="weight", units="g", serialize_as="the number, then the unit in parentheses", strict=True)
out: 430 (g)
